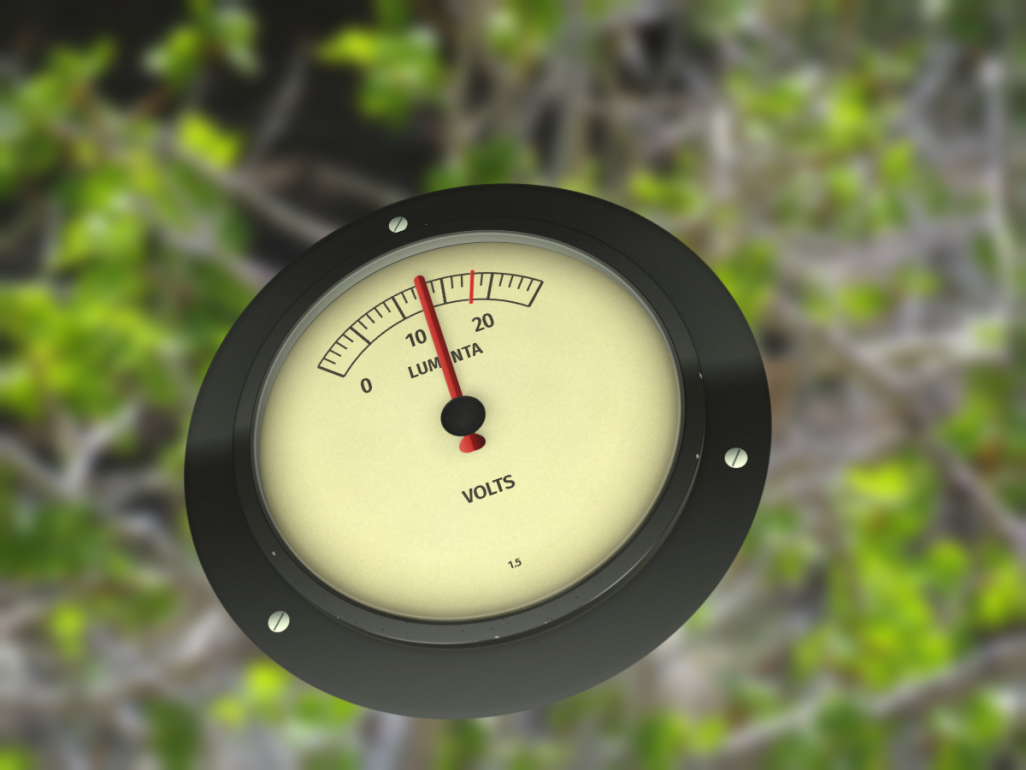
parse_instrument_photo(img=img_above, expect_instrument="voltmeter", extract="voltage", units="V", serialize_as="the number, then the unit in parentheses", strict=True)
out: 13 (V)
